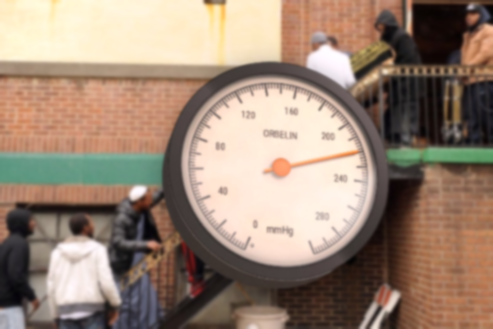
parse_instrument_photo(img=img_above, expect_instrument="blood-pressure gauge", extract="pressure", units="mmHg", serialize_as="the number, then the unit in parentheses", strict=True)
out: 220 (mmHg)
